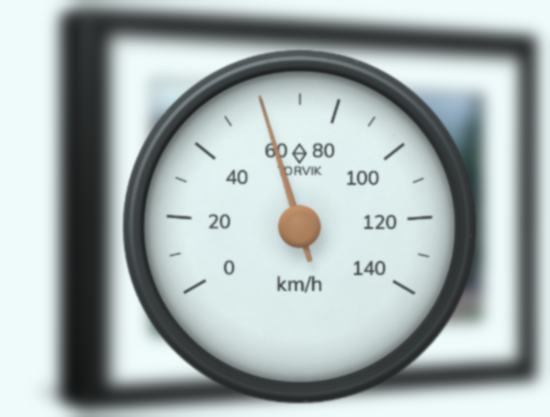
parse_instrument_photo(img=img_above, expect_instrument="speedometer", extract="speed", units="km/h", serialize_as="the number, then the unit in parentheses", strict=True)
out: 60 (km/h)
